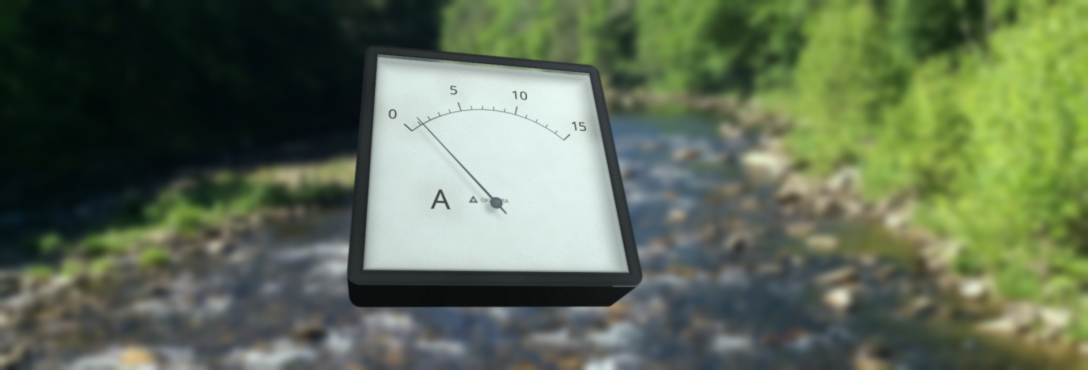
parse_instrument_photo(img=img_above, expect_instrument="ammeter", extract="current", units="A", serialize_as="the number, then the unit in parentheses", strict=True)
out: 1 (A)
